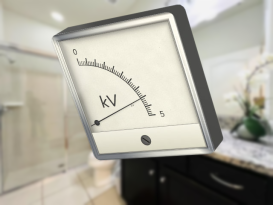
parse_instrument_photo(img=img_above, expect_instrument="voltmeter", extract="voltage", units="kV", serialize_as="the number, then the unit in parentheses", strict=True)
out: 4 (kV)
